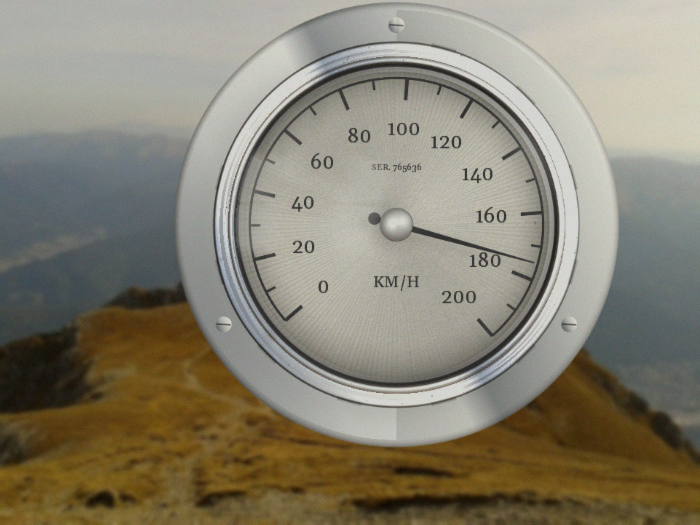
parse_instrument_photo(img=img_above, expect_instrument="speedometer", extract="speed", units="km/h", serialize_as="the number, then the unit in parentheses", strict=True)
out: 175 (km/h)
